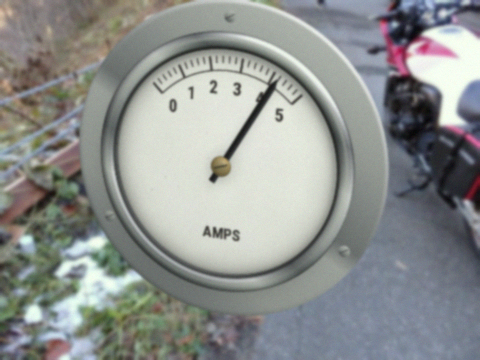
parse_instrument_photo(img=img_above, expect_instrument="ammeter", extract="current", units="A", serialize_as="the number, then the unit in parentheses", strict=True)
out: 4.2 (A)
